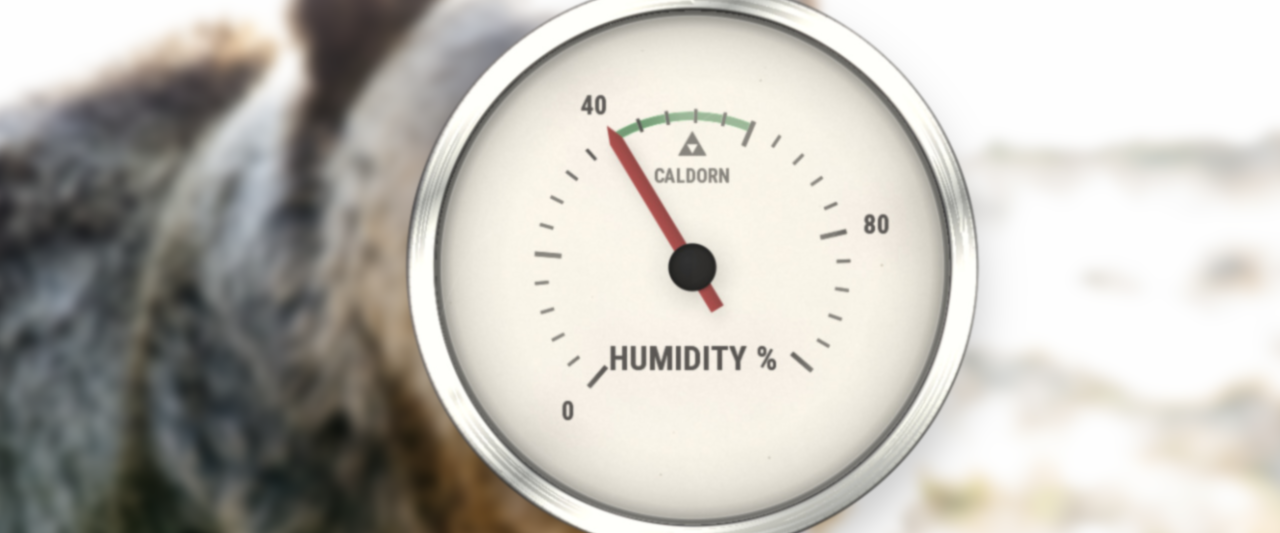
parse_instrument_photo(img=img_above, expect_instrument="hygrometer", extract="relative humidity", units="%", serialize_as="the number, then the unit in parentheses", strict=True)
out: 40 (%)
